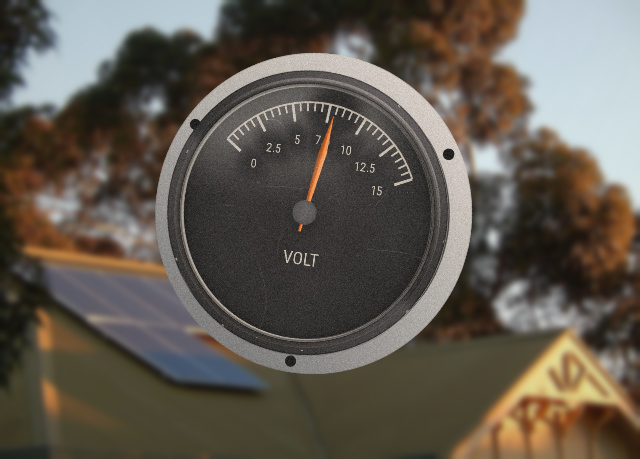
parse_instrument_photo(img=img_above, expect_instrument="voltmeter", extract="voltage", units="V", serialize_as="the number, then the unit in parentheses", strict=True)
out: 8 (V)
